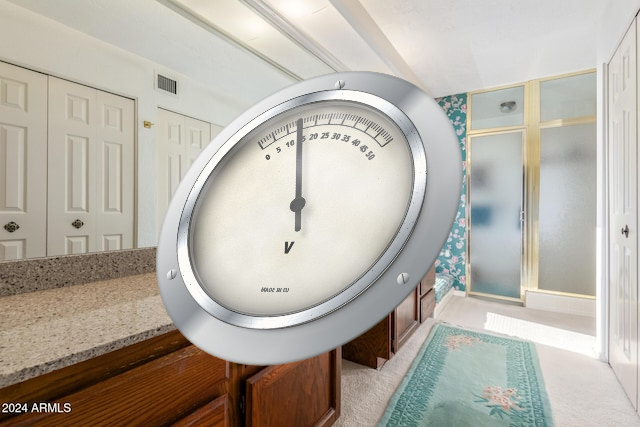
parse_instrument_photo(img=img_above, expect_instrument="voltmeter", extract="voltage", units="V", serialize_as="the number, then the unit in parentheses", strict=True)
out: 15 (V)
